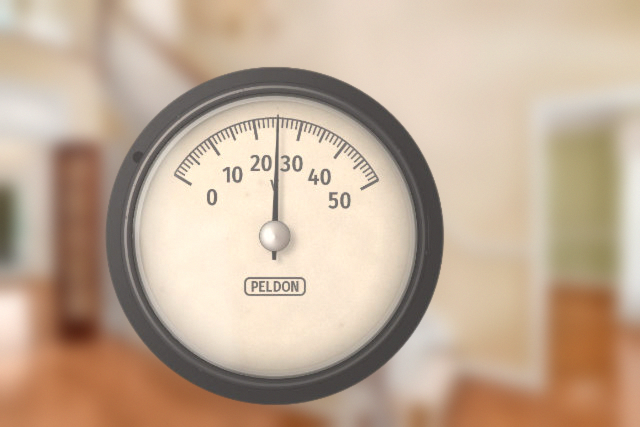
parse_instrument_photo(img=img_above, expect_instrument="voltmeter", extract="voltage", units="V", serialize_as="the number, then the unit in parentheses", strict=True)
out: 25 (V)
